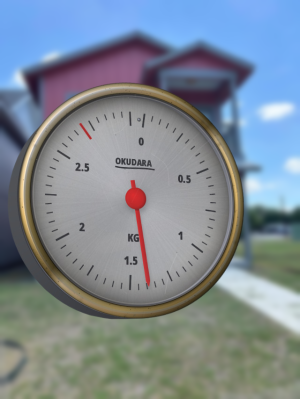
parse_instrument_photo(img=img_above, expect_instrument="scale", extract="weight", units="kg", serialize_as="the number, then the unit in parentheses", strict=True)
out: 1.4 (kg)
